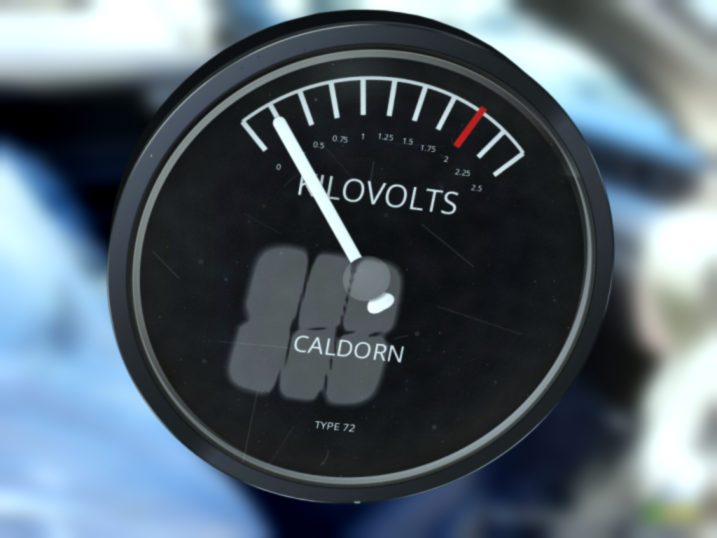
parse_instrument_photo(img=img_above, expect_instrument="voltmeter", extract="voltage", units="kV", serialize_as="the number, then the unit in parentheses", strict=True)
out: 0.25 (kV)
